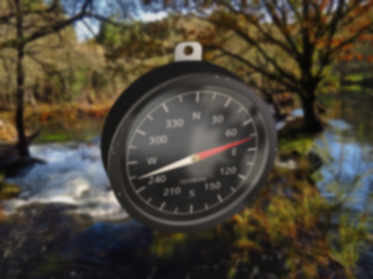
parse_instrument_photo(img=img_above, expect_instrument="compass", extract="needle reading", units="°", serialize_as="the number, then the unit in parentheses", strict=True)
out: 75 (°)
